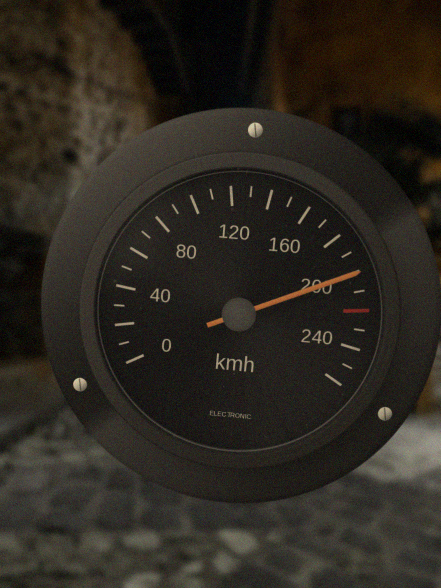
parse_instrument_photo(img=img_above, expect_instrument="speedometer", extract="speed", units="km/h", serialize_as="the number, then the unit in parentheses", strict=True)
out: 200 (km/h)
